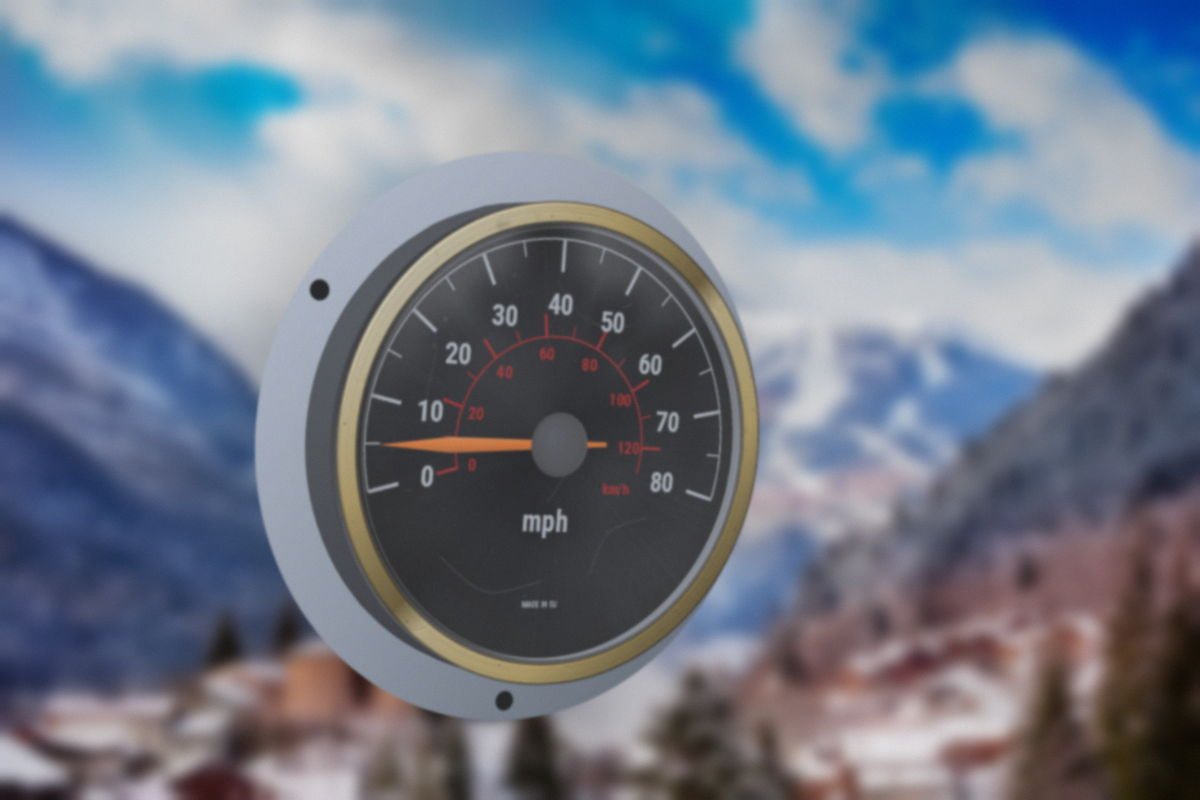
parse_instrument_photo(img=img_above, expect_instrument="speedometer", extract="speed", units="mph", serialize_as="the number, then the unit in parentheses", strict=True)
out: 5 (mph)
